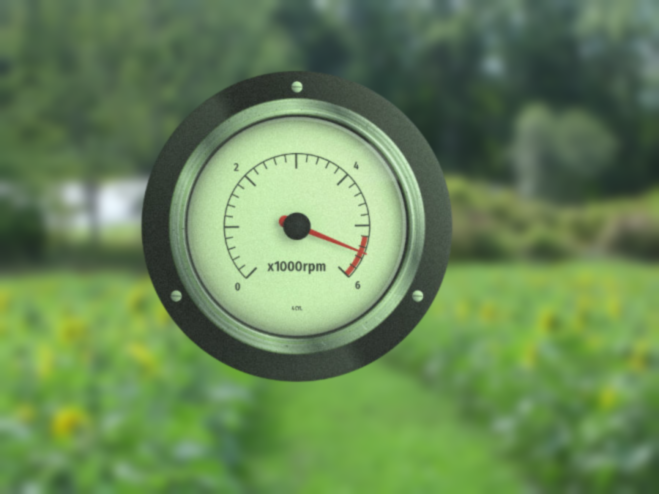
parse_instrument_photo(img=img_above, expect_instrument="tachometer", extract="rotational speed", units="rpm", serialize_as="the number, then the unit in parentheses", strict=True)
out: 5500 (rpm)
